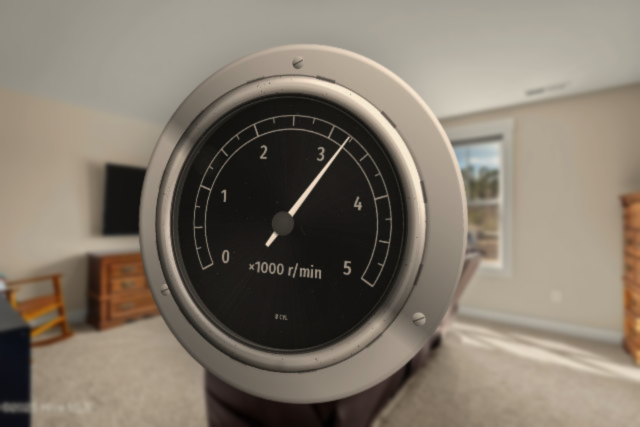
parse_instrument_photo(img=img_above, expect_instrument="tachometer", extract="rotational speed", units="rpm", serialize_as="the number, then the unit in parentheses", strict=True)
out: 3250 (rpm)
